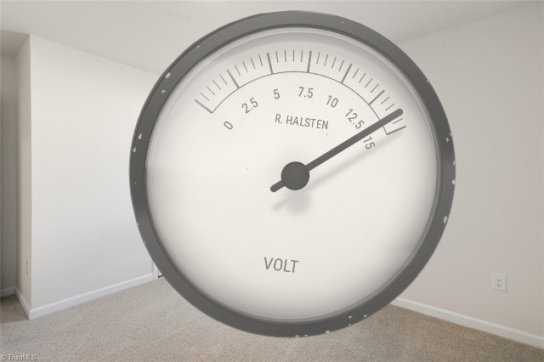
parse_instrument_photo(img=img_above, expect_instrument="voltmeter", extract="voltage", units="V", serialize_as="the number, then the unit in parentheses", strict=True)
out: 14 (V)
